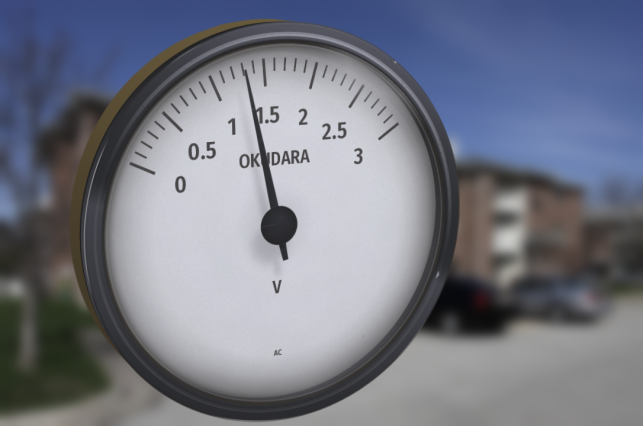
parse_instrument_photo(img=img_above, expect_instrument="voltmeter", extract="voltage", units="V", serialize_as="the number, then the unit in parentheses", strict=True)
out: 1.3 (V)
